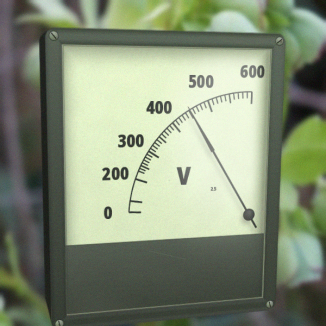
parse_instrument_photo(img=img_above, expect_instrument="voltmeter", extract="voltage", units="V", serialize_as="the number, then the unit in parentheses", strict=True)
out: 450 (V)
